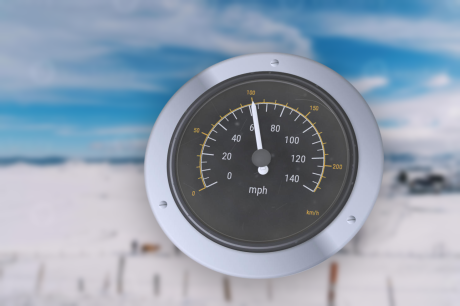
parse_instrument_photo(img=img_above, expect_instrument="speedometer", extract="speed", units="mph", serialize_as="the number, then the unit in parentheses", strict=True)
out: 62.5 (mph)
